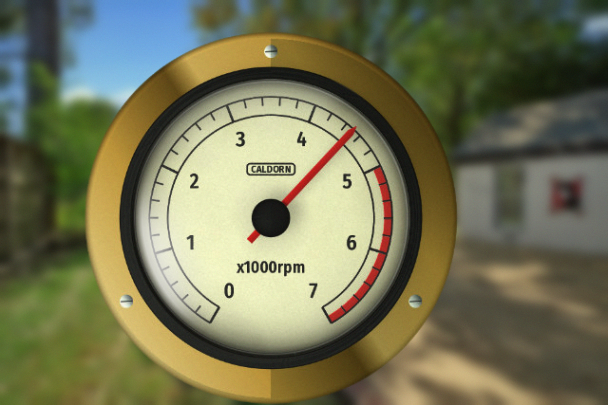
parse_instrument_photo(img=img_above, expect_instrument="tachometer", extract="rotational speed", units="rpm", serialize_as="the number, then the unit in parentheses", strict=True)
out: 4500 (rpm)
